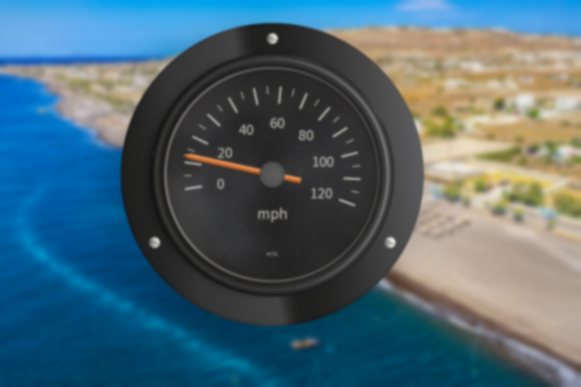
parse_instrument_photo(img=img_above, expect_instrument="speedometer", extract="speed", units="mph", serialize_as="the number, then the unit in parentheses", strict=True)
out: 12.5 (mph)
